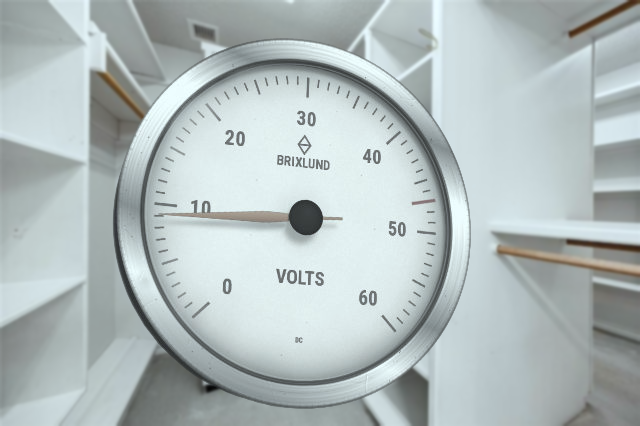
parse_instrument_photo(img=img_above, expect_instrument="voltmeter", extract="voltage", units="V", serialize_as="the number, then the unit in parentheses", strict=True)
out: 9 (V)
